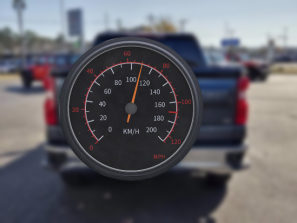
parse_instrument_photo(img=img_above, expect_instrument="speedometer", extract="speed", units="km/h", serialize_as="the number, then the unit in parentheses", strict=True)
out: 110 (km/h)
